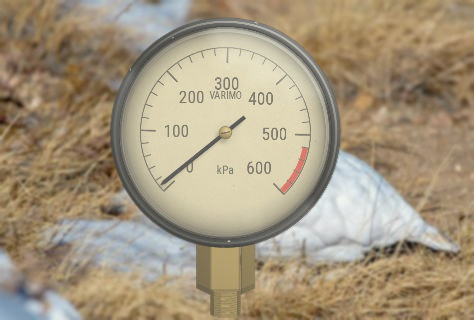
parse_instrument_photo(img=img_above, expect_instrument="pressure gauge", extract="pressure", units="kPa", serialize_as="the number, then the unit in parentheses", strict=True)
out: 10 (kPa)
